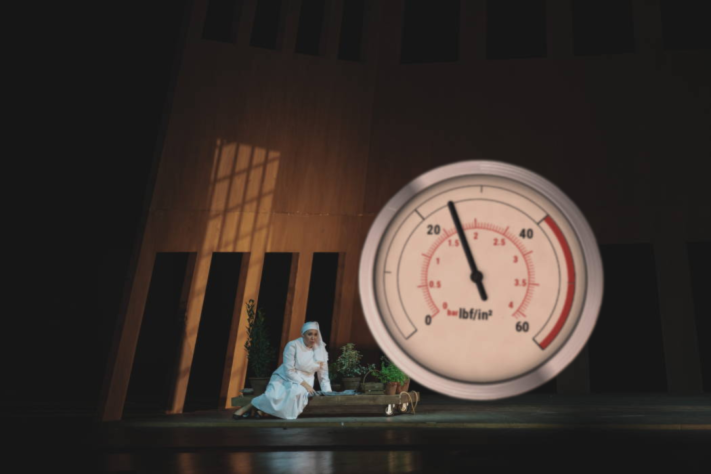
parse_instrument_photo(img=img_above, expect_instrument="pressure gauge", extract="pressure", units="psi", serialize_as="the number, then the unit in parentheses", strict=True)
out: 25 (psi)
